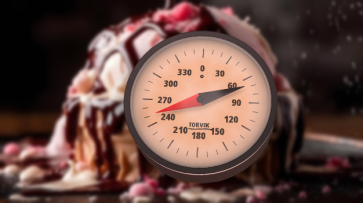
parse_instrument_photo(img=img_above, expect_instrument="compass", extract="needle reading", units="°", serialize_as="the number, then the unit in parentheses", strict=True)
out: 250 (°)
